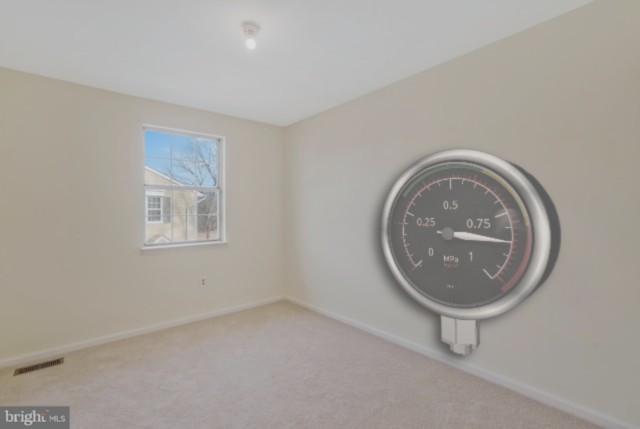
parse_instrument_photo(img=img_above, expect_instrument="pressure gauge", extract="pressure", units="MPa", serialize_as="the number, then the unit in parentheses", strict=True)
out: 0.85 (MPa)
